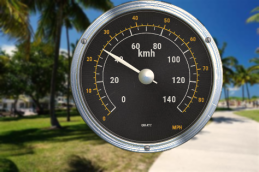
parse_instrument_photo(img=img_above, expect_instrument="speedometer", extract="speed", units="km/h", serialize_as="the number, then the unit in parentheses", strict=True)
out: 40 (km/h)
